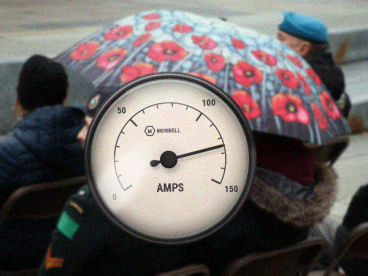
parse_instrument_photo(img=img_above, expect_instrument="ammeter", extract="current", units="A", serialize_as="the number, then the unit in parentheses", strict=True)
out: 125 (A)
